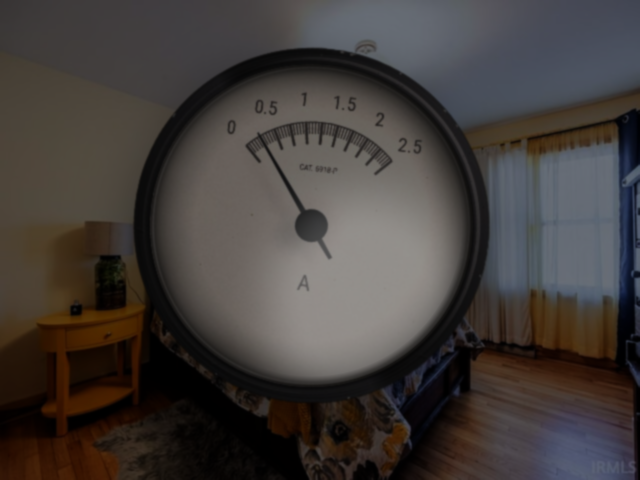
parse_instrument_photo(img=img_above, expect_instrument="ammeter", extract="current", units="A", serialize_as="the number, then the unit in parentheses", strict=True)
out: 0.25 (A)
